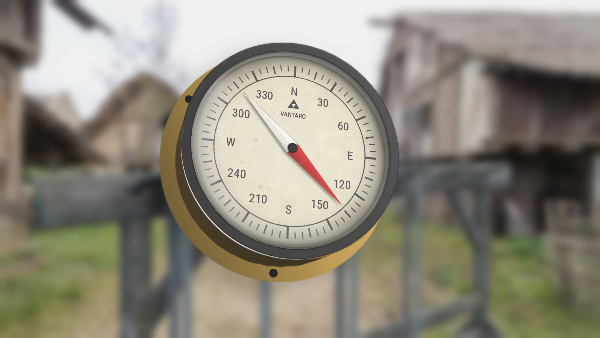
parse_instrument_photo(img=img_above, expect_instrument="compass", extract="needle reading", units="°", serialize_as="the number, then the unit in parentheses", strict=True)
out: 135 (°)
